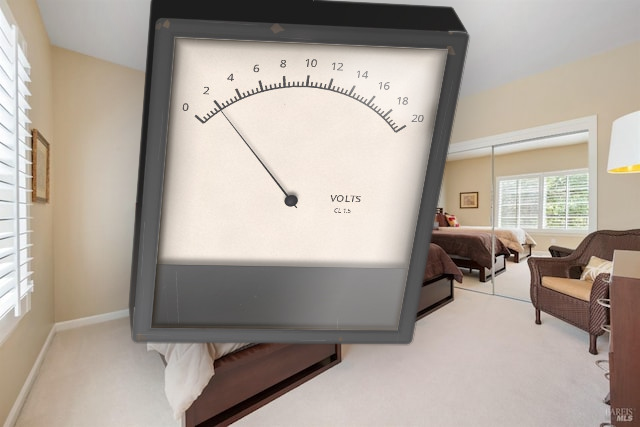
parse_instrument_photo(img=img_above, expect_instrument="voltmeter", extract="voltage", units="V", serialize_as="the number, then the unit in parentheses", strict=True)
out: 2 (V)
